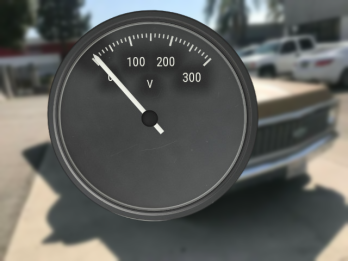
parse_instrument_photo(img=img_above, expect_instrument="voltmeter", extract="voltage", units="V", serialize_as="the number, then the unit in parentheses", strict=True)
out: 10 (V)
